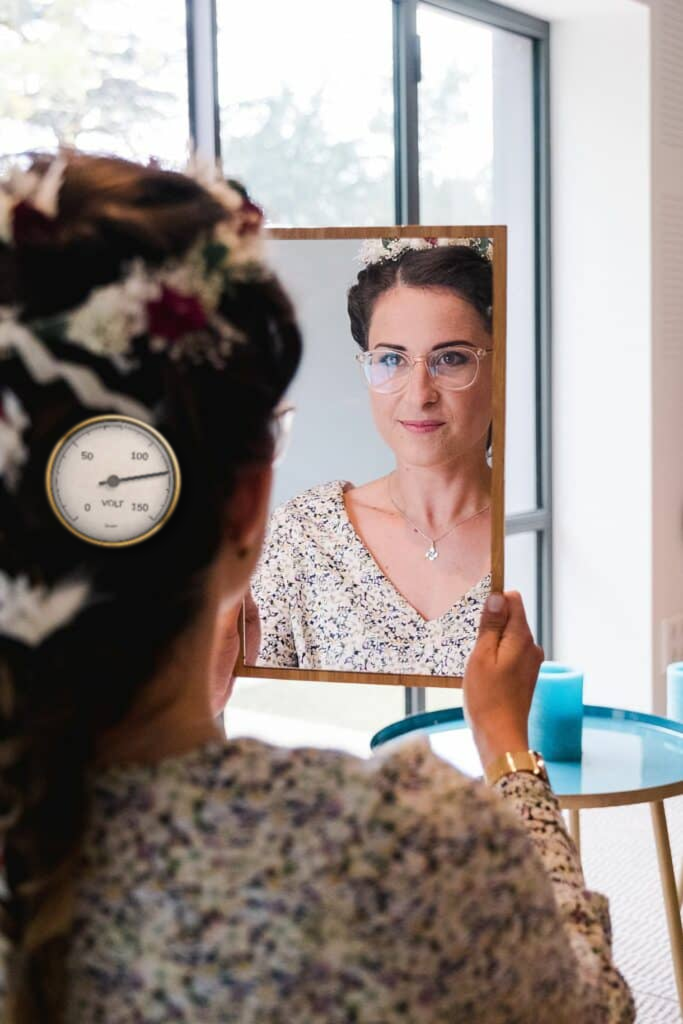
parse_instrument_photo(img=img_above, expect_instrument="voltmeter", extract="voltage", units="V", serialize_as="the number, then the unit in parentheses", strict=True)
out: 120 (V)
